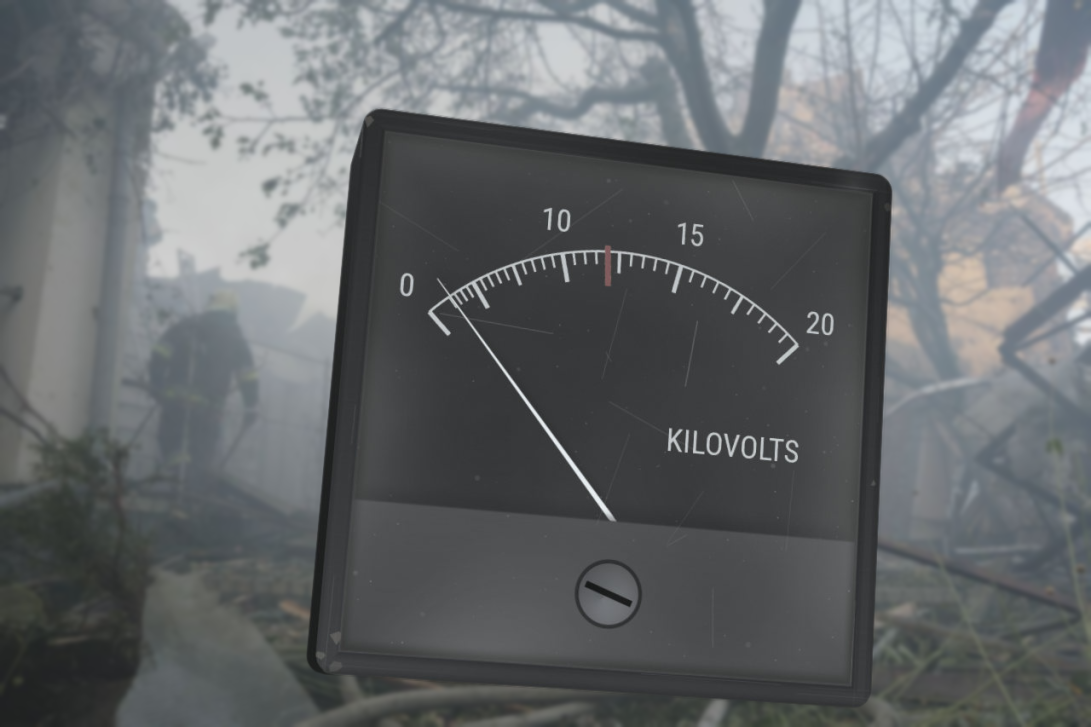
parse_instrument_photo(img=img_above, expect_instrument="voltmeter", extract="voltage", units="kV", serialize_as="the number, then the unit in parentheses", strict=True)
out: 3 (kV)
